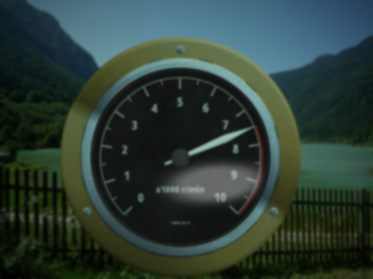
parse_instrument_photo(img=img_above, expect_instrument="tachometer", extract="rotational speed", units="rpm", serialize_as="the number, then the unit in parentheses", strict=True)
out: 7500 (rpm)
